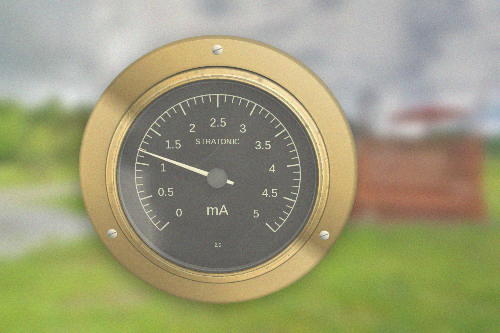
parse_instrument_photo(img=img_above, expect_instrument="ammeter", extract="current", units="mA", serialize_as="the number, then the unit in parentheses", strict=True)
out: 1.2 (mA)
